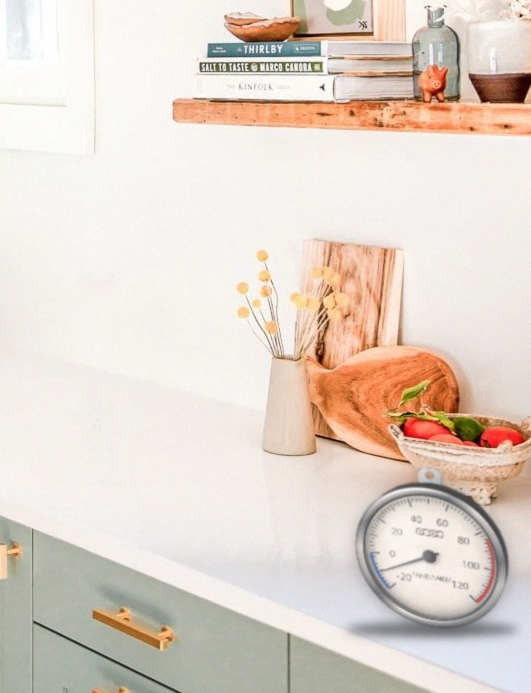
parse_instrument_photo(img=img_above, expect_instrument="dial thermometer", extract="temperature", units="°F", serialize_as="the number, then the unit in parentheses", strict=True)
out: -10 (°F)
